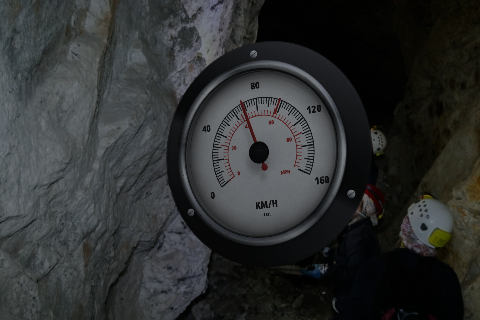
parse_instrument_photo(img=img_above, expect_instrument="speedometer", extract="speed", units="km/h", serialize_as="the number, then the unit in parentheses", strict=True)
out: 70 (km/h)
